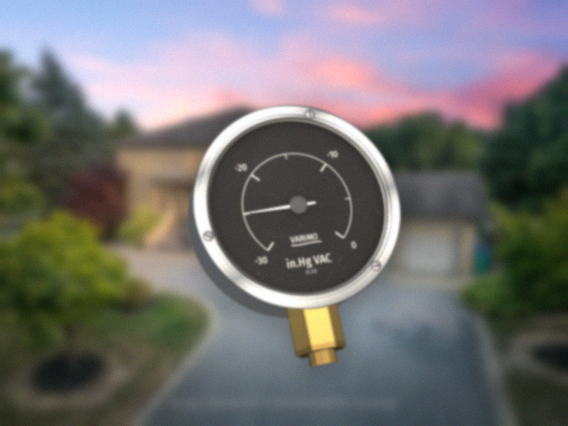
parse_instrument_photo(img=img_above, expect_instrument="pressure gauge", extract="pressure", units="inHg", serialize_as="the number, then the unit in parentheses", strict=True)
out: -25 (inHg)
